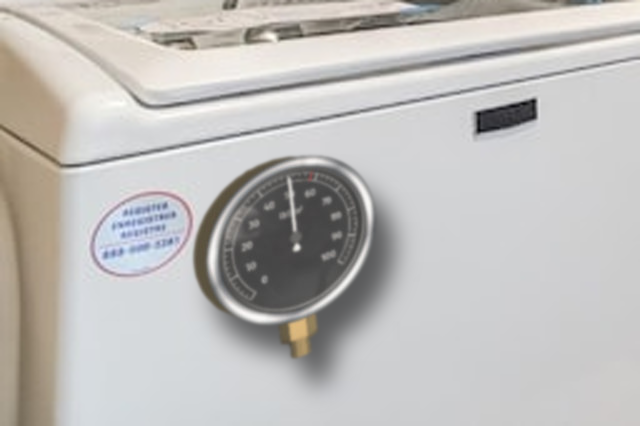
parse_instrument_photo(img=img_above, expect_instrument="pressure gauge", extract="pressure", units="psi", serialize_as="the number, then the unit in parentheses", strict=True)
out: 50 (psi)
